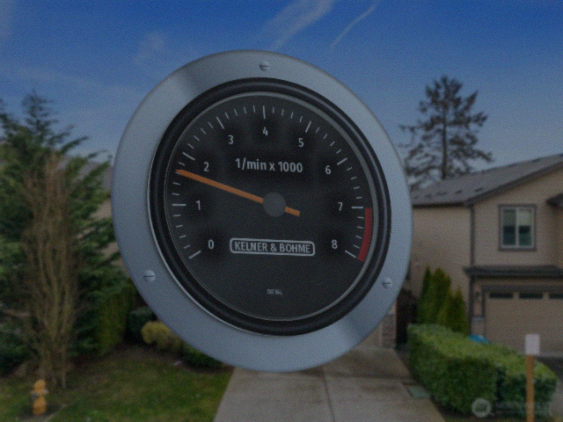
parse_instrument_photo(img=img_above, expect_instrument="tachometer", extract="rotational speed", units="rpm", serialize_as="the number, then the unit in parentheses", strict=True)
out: 1600 (rpm)
